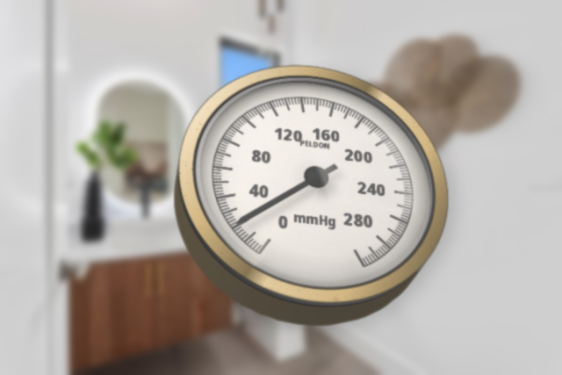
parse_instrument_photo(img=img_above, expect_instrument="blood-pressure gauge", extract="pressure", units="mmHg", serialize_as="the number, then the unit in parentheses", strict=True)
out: 20 (mmHg)
